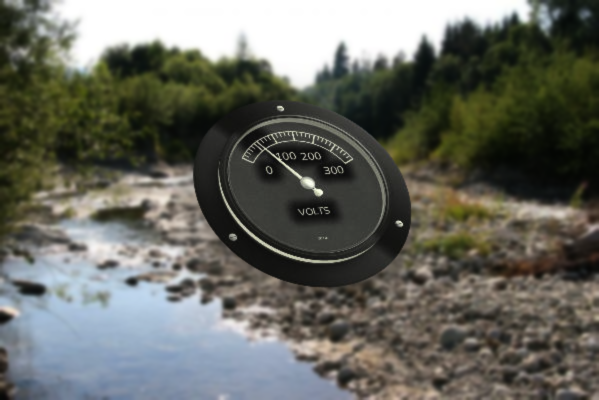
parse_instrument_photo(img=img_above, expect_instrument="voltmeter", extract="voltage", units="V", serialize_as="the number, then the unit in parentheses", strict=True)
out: 50 (V)
